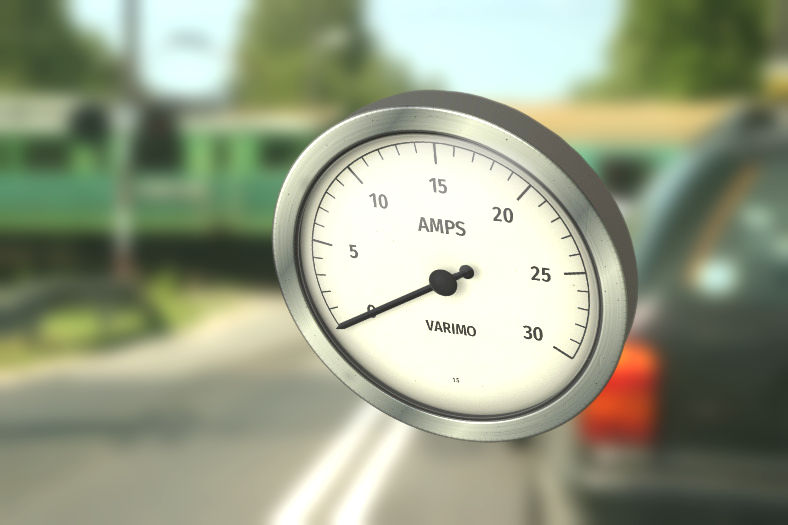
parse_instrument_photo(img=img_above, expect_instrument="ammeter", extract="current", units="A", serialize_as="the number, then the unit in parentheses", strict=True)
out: 0 (A)
